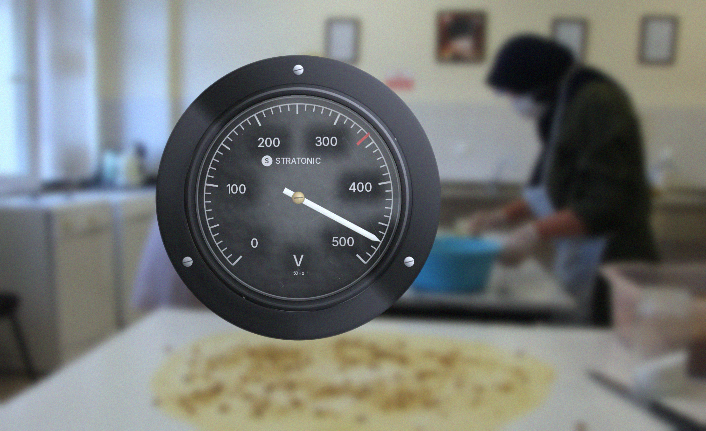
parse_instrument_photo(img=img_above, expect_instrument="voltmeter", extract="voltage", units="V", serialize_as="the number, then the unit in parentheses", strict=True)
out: 470 (V)
